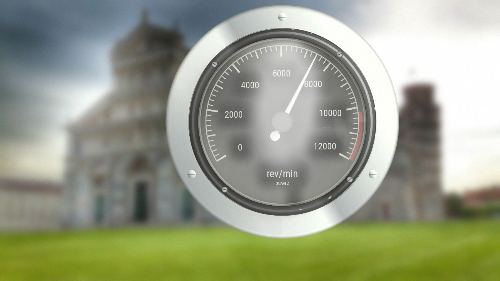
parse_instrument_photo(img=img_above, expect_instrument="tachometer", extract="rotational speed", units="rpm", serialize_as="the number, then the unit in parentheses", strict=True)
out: 7400 (rpm)
